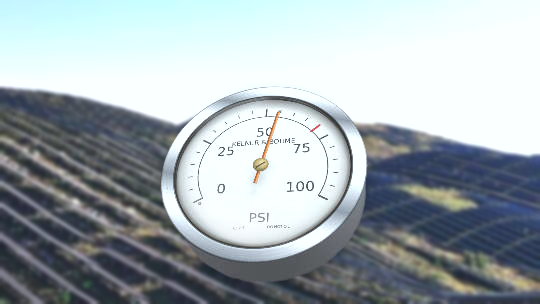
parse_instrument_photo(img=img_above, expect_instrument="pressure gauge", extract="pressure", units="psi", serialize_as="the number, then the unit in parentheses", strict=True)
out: 55 (psi)
